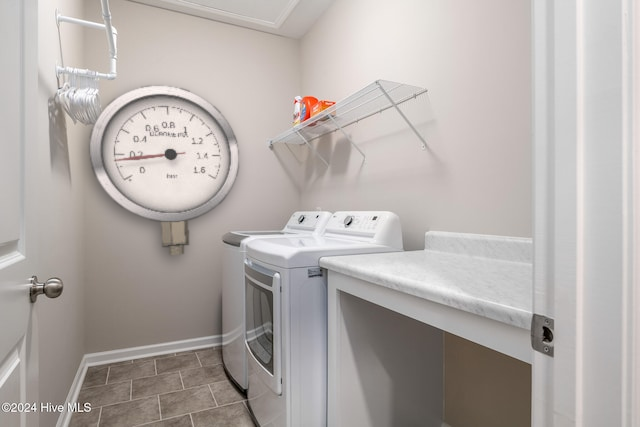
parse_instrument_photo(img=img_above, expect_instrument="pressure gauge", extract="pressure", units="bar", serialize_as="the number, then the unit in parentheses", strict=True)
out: 0.15 (bar)
